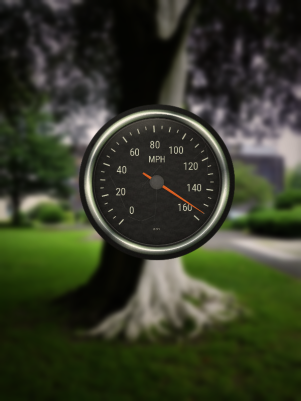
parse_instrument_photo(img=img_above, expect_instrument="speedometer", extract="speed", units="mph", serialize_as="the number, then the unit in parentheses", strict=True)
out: 155 (mph)
